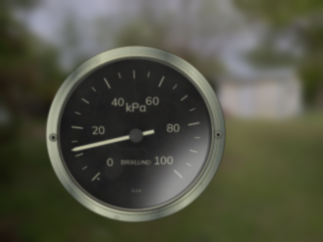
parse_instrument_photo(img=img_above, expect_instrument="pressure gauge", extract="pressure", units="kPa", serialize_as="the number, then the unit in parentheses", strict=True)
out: 12.5 (kPa)
